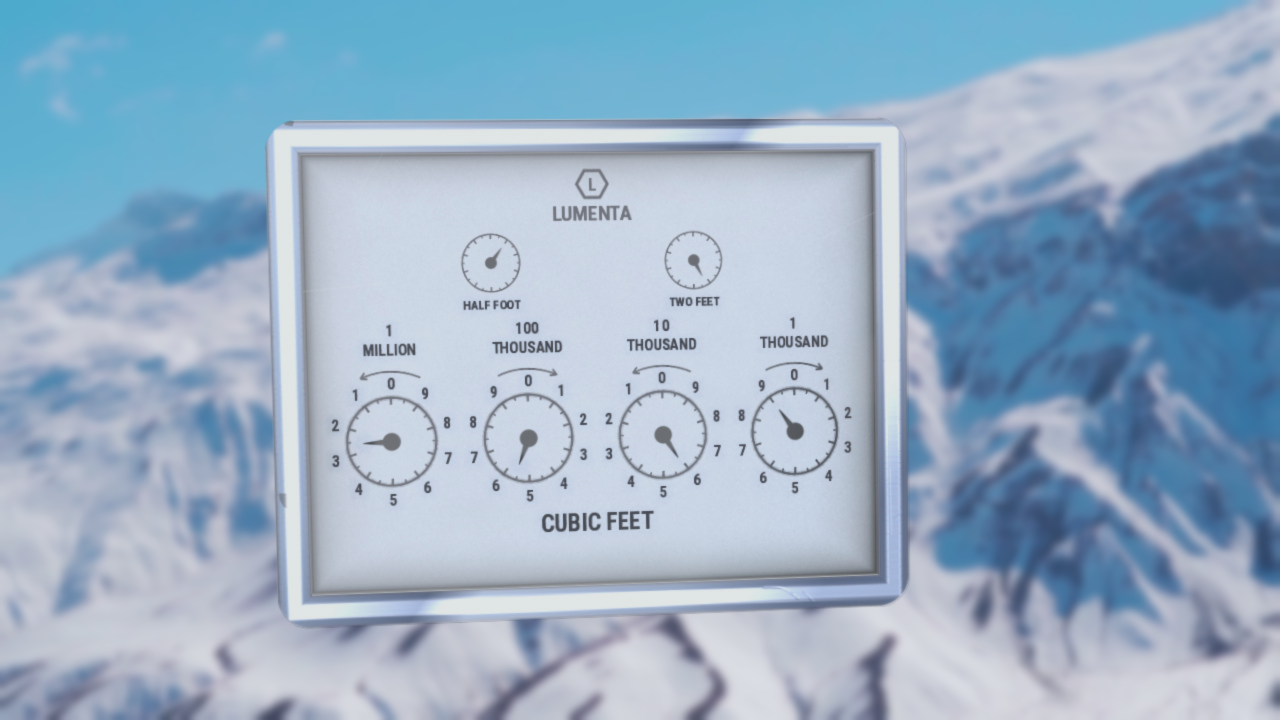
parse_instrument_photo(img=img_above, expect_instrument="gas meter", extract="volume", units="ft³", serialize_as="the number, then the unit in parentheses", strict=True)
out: 255900 (ft³)
